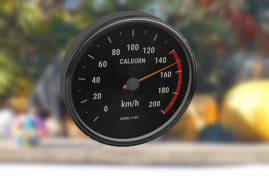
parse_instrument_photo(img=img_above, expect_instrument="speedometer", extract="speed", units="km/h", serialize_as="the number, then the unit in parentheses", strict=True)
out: 150 (km/h)
